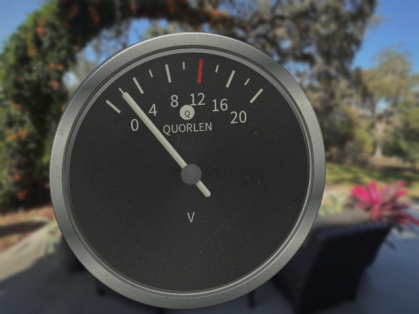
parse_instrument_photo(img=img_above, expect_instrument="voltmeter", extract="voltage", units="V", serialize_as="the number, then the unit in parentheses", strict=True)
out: 2 (V)
